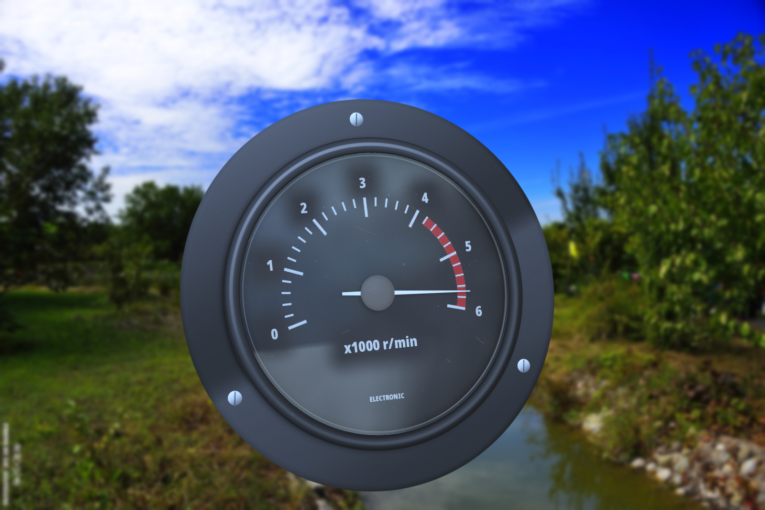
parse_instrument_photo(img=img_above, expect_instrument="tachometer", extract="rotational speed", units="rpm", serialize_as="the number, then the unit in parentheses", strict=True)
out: 5700 (rpm)
